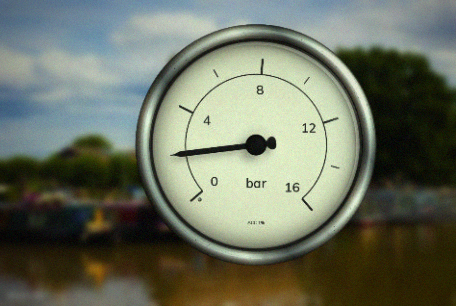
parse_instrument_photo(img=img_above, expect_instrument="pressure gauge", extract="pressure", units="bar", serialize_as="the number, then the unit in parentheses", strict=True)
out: 2 (bar)
